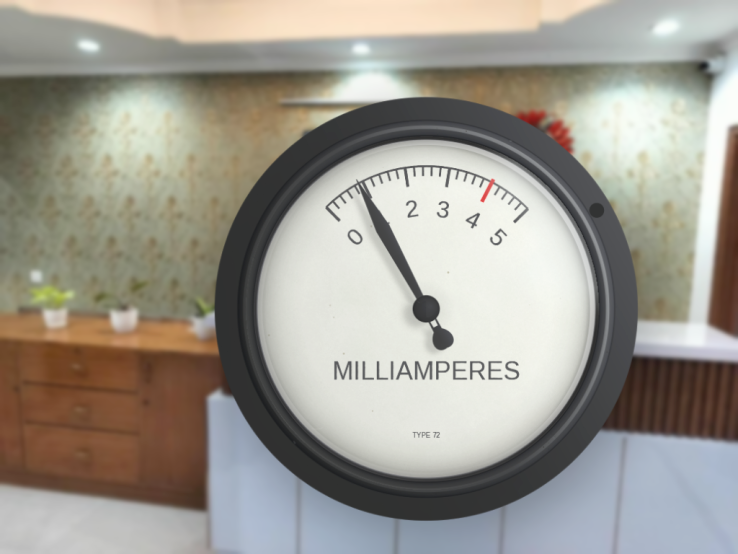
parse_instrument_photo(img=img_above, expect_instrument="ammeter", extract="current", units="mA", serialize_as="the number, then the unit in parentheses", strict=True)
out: 0.9 (mA)
